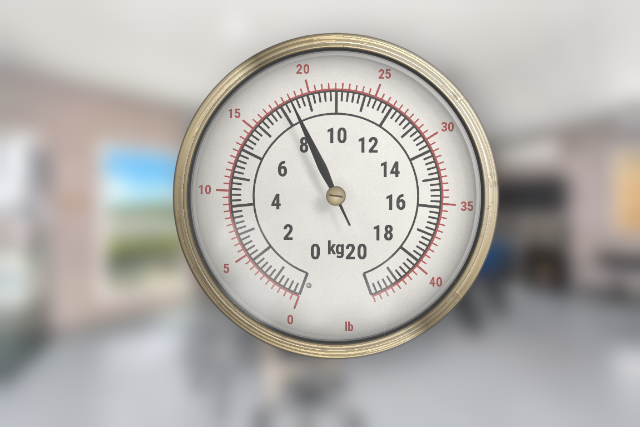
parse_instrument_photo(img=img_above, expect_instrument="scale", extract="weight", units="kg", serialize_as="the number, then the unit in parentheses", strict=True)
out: 8.4 (kg)
